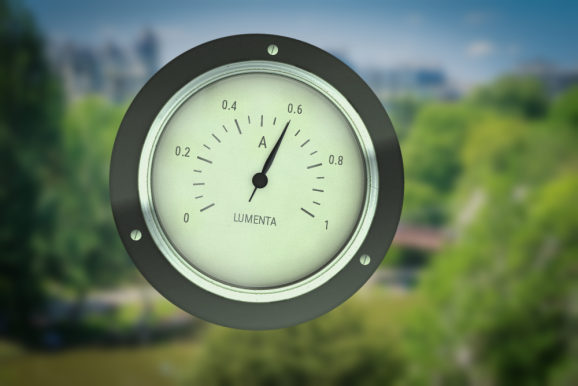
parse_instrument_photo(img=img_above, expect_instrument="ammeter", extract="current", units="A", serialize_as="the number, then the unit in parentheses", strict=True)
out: 0.6 (A)
